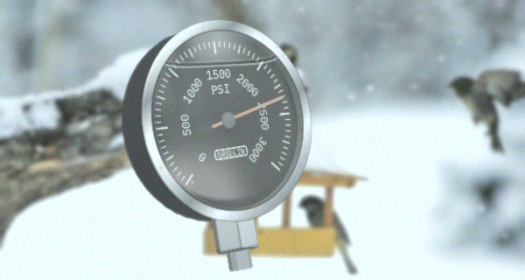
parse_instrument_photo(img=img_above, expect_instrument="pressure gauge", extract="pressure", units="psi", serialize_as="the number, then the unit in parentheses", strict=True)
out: 2350 (psi)
